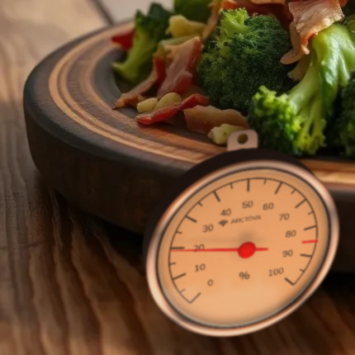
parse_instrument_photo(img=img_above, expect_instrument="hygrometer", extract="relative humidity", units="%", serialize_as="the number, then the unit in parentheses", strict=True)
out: 20 (%)
